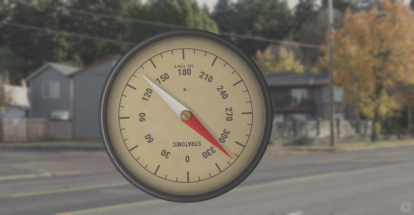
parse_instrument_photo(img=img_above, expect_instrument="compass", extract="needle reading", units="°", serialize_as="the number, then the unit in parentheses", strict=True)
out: 315 (°)
